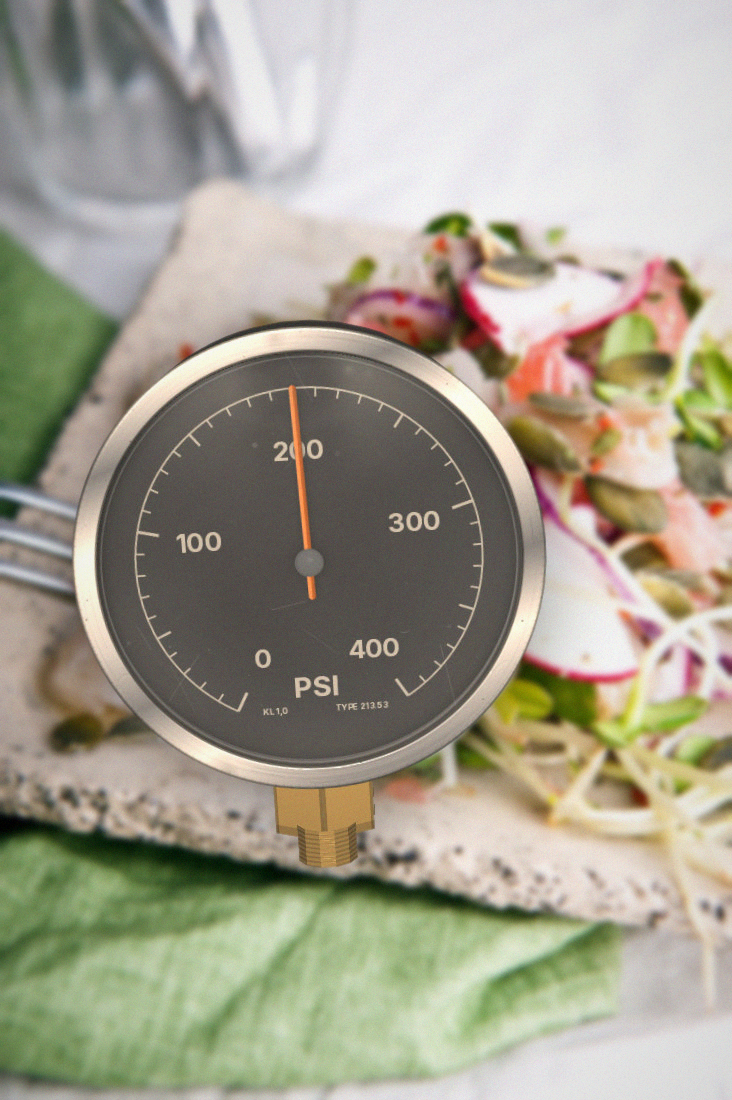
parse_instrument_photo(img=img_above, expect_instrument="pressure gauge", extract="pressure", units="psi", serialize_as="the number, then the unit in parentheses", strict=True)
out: 200 (psi)
